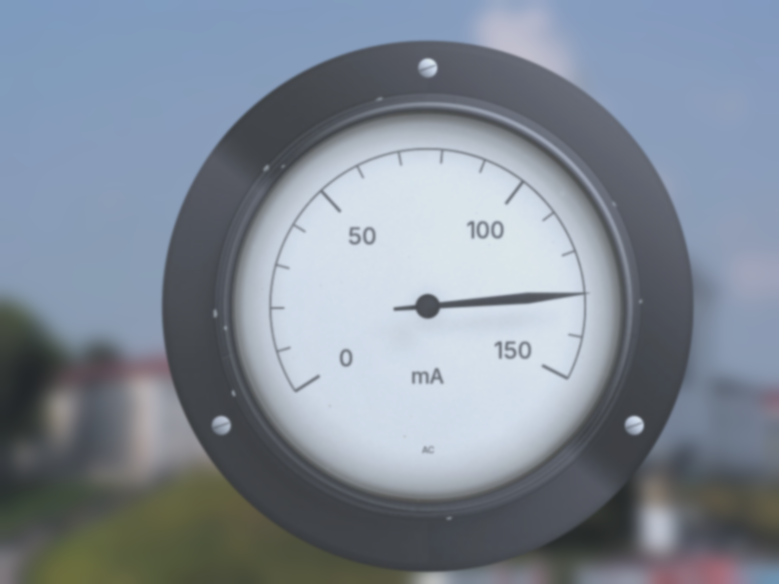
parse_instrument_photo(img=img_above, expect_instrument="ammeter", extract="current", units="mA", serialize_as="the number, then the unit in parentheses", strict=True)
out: 130 (mA)
